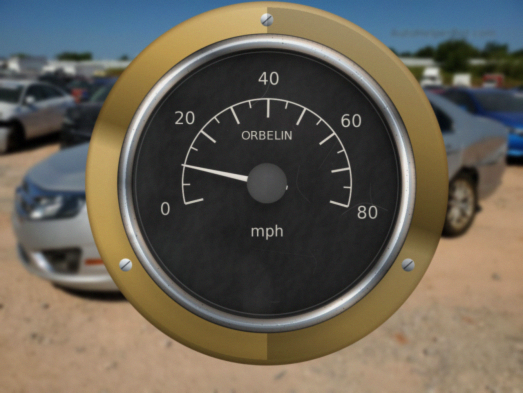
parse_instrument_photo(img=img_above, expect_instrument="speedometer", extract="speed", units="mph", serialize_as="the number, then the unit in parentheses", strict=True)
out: 10 (mph)
